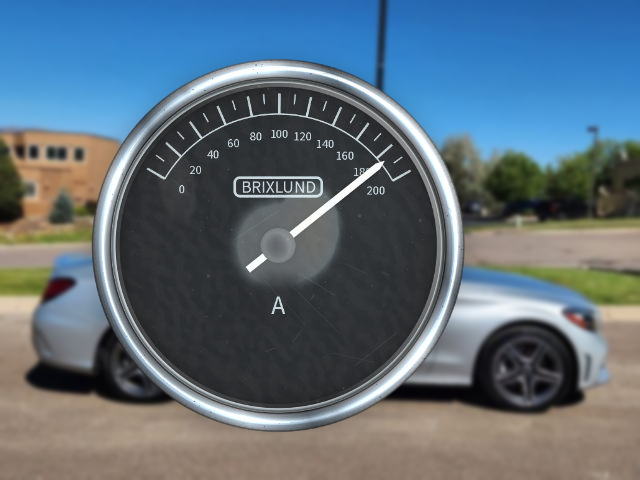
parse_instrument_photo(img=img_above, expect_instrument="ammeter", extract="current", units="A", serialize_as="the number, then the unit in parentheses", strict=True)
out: 185 (A)
